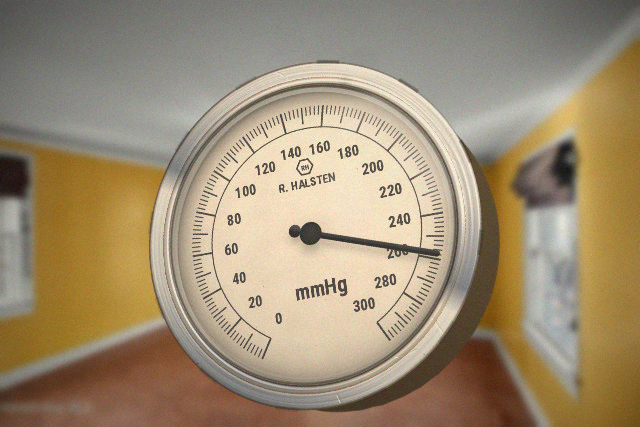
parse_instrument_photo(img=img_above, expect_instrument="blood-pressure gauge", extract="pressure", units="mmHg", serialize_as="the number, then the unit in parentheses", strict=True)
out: 258 (mmHg)
